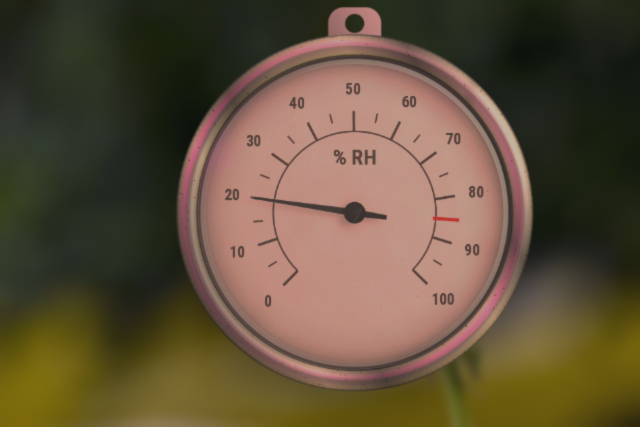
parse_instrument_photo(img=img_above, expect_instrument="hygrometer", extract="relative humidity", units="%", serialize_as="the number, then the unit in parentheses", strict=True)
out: 20 (%)
